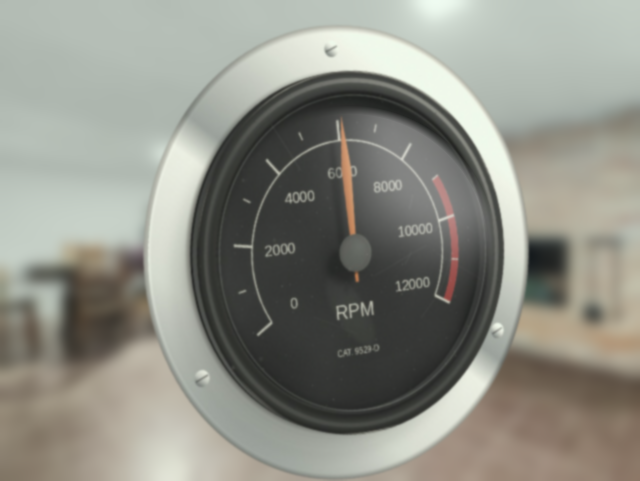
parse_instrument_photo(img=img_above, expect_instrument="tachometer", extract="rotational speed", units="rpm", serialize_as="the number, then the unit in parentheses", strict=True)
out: 6000 (rpm)
